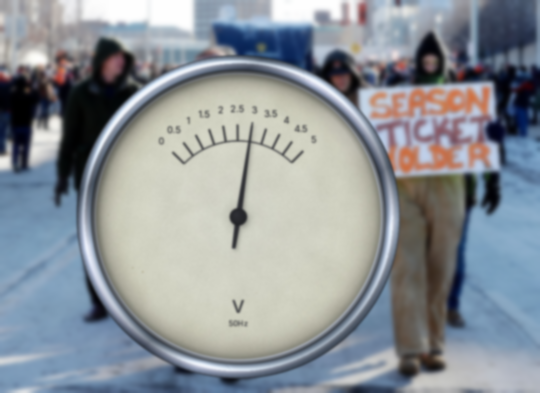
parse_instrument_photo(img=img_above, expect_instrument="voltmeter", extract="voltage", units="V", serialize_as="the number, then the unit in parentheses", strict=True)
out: 3 (V)
